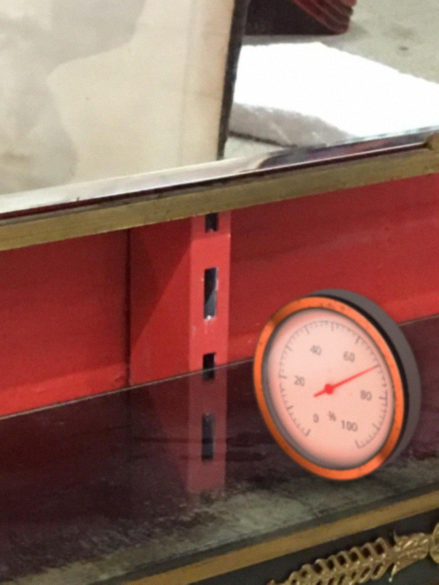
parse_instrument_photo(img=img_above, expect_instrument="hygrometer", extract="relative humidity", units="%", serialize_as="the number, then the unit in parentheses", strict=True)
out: 70 (%)
